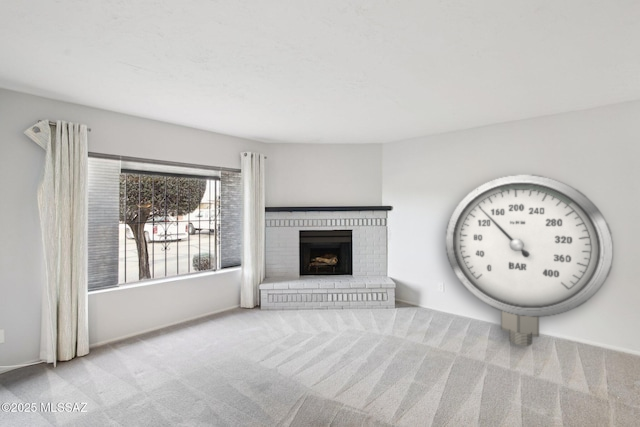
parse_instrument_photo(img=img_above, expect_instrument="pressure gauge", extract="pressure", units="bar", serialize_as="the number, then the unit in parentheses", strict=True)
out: 140 (bar)
